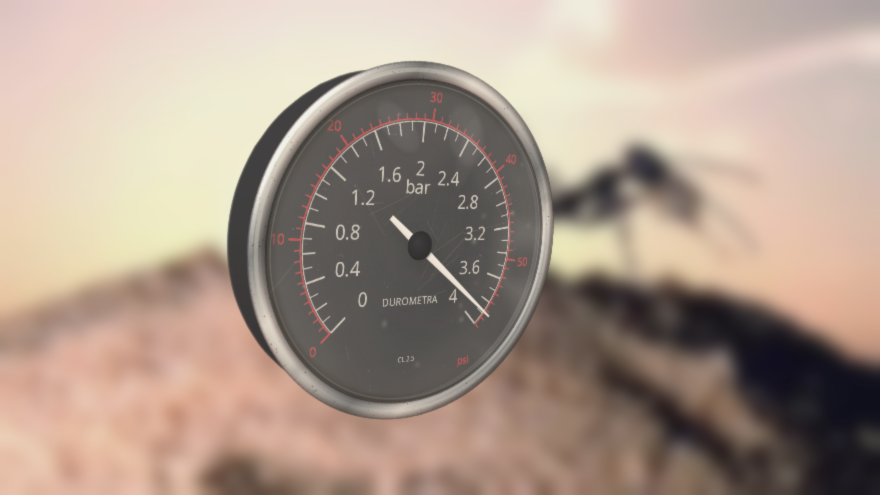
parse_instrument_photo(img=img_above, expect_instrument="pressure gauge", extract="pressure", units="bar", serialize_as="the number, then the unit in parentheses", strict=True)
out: 3.9 (bar)
